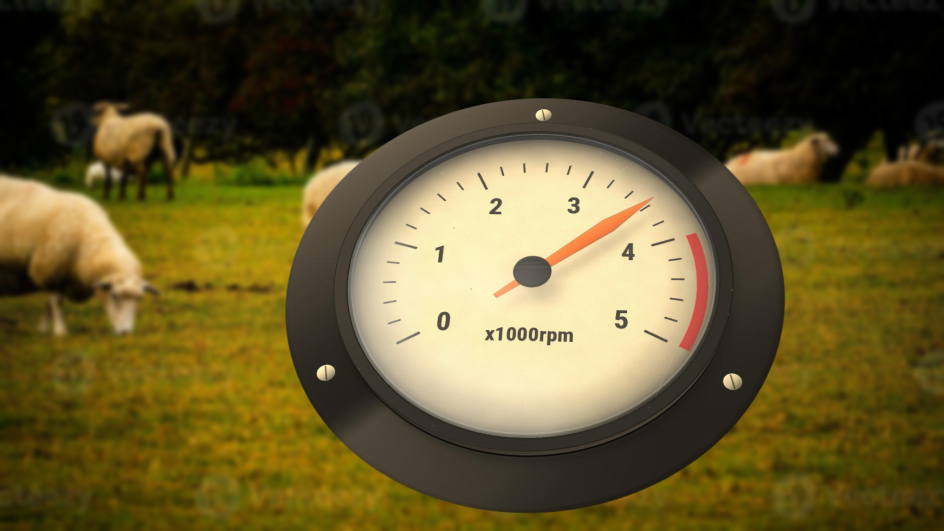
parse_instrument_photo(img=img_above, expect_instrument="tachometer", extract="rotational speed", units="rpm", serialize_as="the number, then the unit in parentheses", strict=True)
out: 3600 (rpm)
